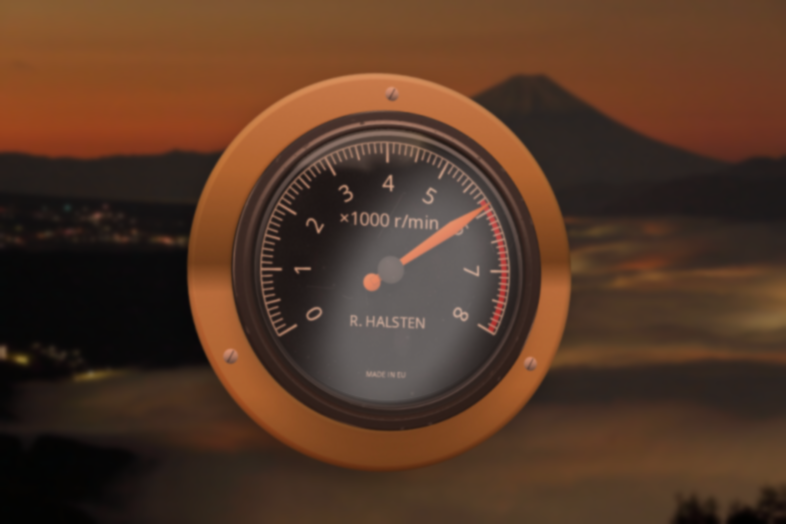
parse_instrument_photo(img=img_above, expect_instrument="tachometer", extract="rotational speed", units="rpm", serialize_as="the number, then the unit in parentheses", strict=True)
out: 5900 (rpm)
